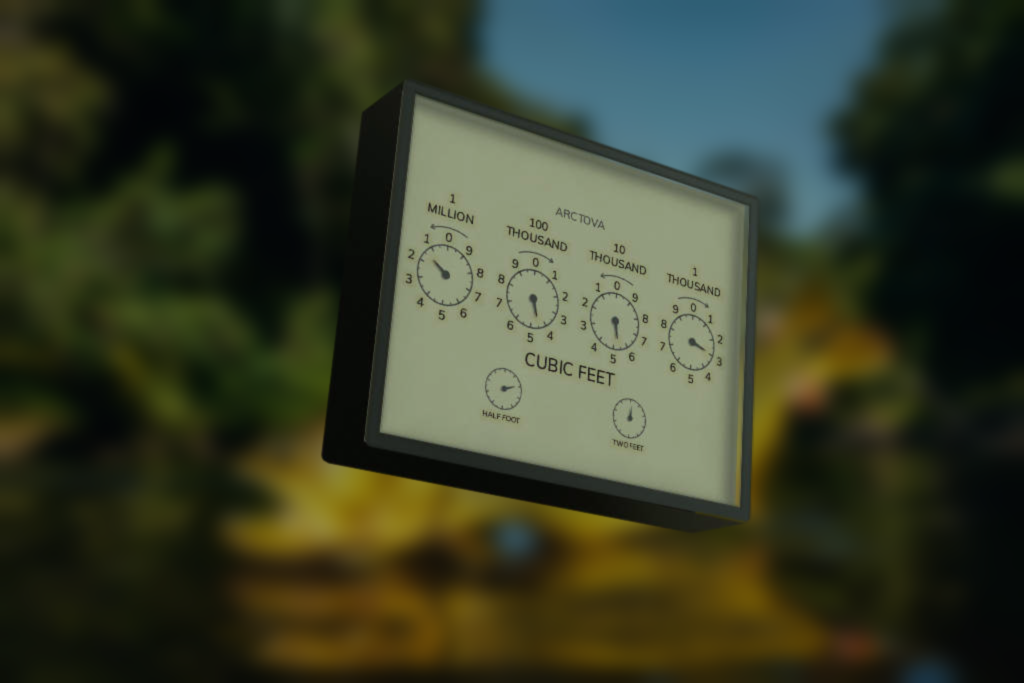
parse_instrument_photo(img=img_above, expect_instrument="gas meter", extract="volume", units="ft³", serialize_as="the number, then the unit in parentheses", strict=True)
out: 145300 (ft³)
